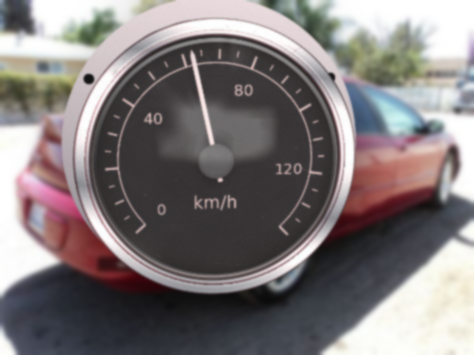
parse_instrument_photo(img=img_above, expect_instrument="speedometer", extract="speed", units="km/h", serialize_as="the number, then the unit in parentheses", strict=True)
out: 62.5 (km/h)
